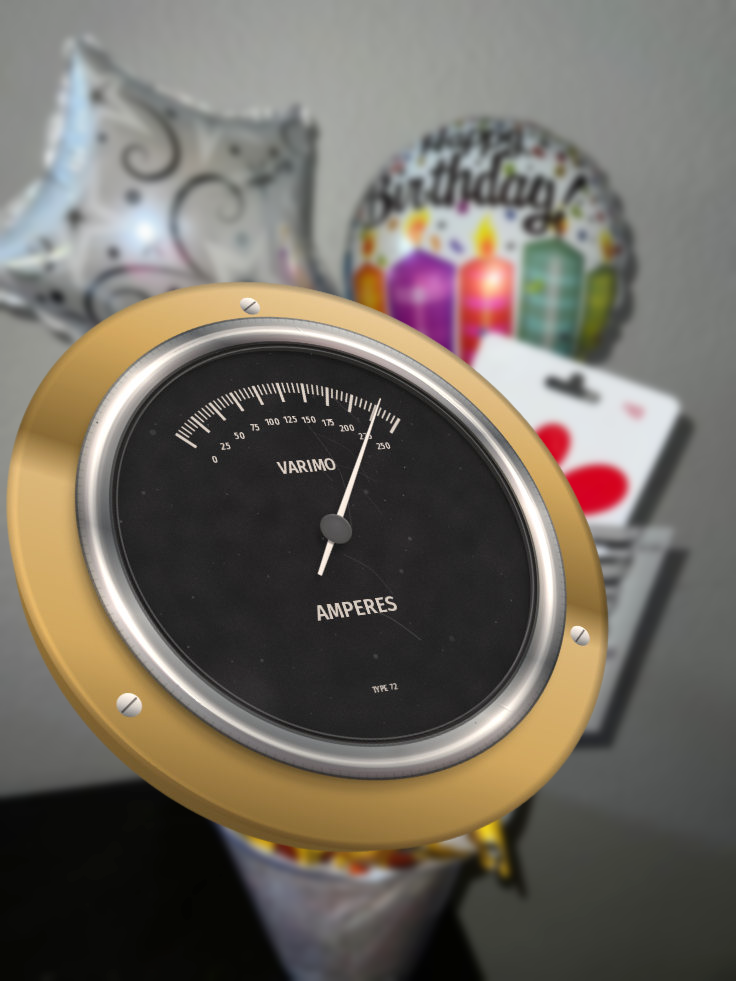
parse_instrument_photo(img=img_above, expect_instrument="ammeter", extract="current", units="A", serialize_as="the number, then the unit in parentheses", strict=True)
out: 225 (A)
